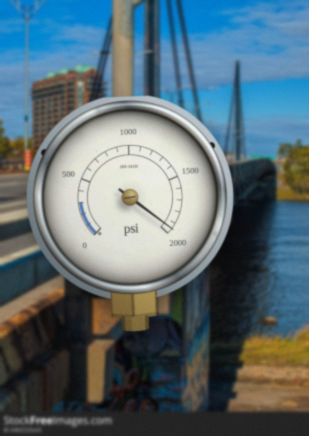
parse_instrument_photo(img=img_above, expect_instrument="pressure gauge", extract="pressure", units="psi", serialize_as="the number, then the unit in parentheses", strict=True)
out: 1950 (psi)
